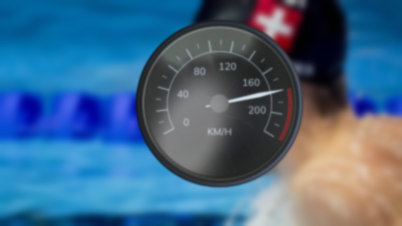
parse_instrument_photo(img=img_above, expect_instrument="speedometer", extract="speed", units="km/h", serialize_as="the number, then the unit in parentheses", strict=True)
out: 180 (km/h)
